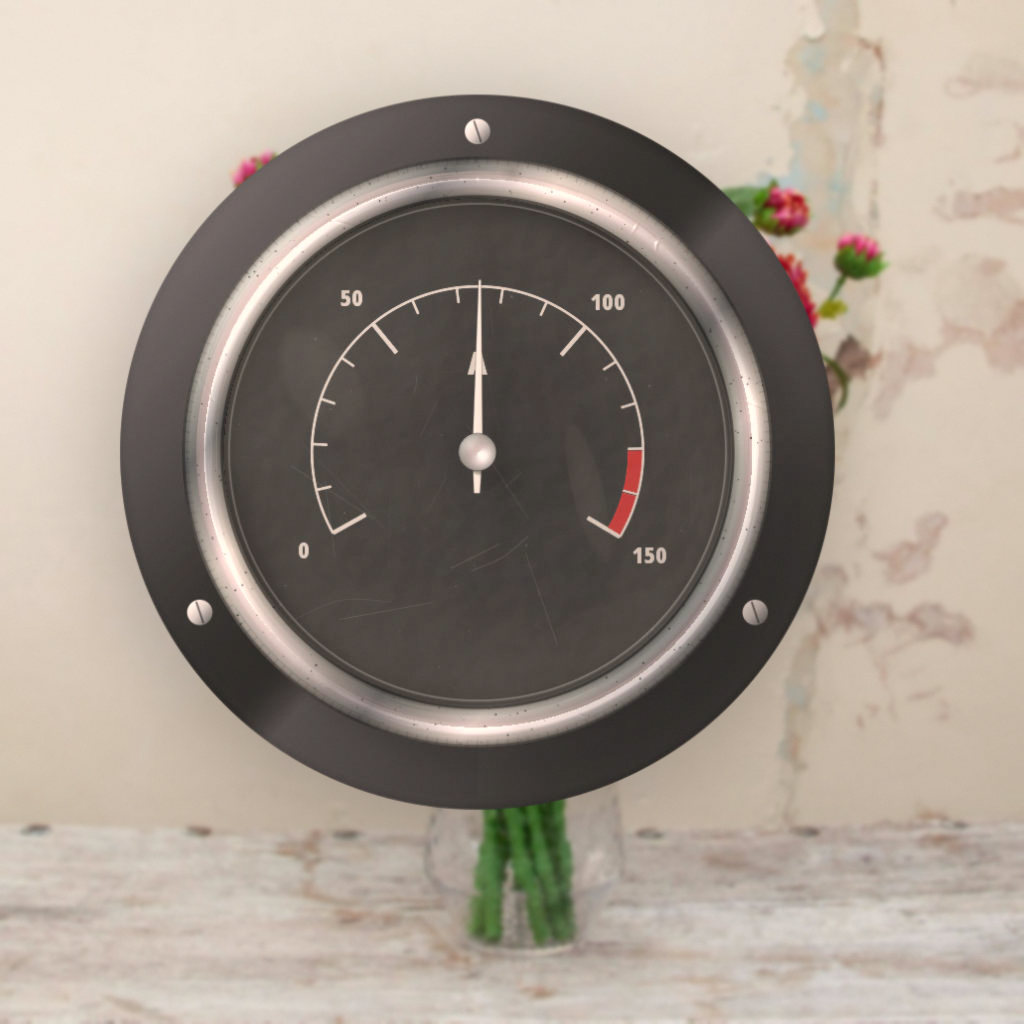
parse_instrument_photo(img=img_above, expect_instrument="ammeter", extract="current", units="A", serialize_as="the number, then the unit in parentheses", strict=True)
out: 75 (A)
